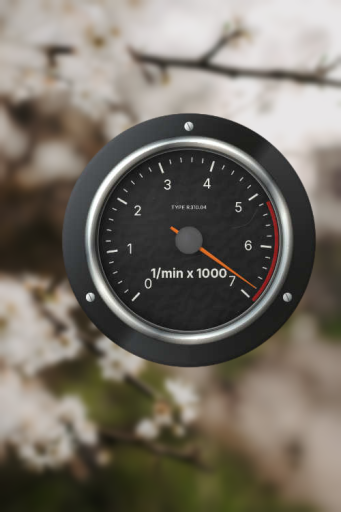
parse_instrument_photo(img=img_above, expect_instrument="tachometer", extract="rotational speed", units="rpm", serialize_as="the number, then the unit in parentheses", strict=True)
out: 6800 (rpm)
